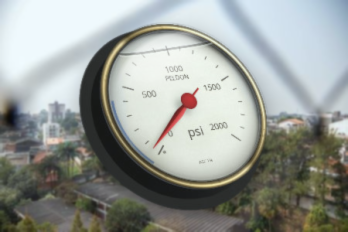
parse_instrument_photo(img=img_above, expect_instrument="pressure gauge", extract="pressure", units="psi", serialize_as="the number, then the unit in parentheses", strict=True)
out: 50 (psi)
